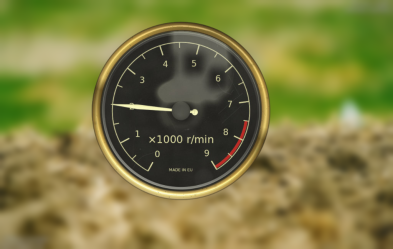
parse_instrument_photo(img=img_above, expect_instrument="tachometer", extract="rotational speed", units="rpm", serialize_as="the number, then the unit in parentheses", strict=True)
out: 2000 (rpm)
